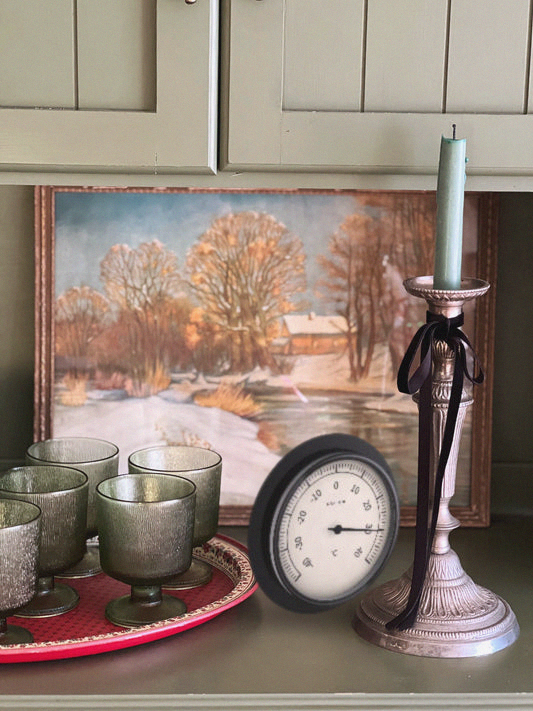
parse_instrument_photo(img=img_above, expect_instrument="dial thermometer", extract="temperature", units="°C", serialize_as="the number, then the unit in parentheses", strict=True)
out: 30 (°C)
